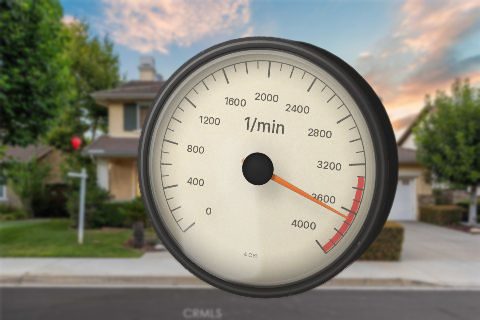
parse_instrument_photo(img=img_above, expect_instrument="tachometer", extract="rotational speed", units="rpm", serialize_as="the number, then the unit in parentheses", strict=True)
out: 3650 (rpm)
